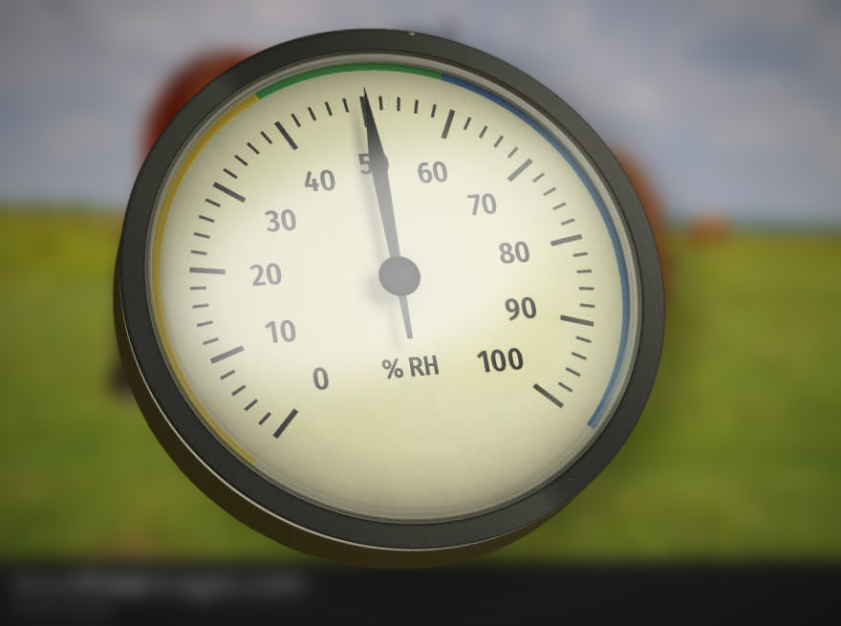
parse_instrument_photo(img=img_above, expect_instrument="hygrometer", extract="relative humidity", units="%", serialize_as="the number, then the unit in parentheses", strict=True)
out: 50 (%)
